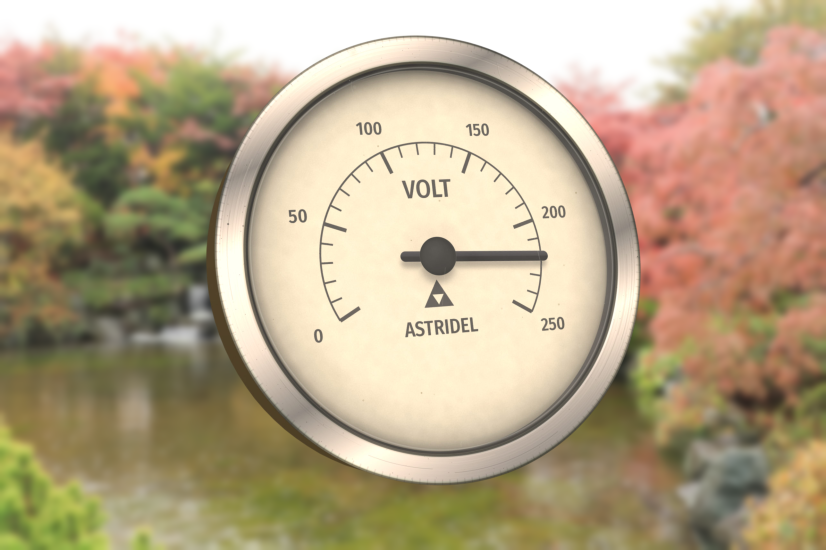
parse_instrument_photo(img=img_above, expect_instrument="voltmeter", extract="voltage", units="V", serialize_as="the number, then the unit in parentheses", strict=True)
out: 220 (V)
